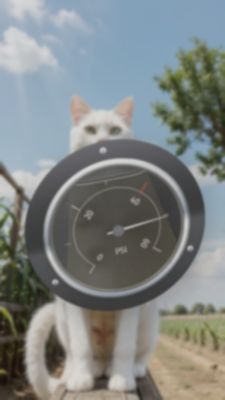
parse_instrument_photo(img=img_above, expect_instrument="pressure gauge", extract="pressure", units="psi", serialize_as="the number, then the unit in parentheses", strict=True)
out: 50 (psi)
